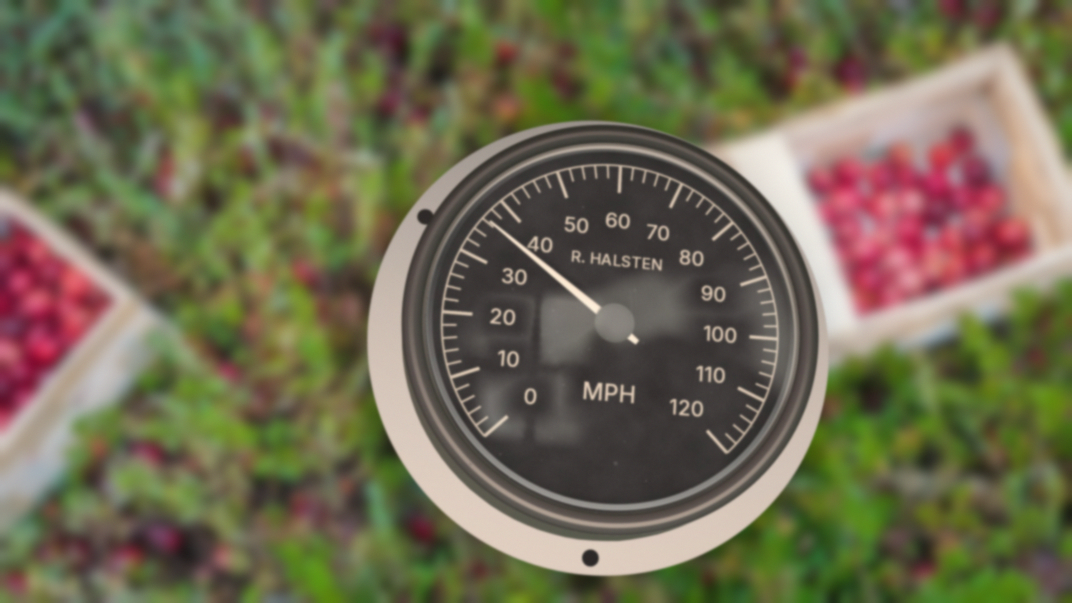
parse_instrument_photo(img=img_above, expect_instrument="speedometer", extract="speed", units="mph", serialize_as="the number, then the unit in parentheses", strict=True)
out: 36 (mph)
